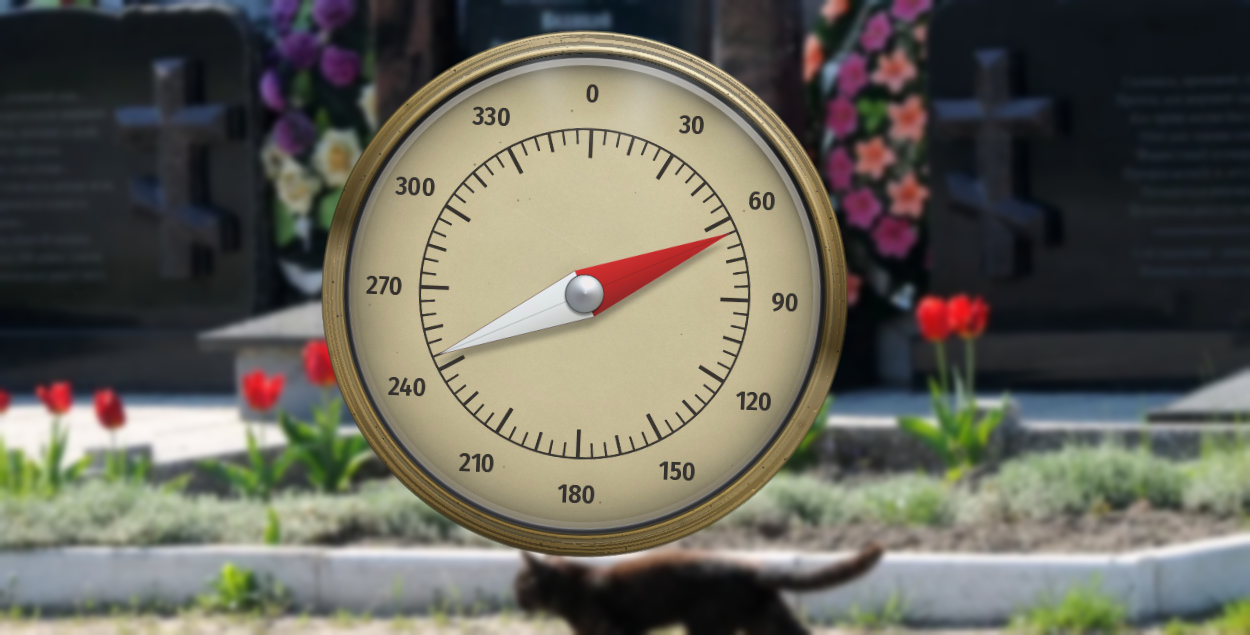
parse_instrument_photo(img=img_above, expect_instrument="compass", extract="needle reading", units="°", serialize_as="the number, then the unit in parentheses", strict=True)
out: 65 (°)
